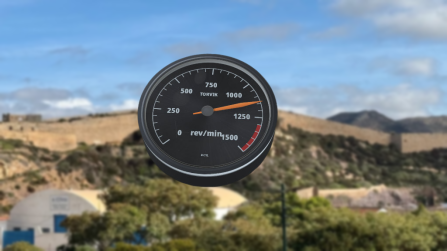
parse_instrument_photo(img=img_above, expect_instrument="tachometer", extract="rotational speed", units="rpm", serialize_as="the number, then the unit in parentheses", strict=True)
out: 1150 (rpm)
